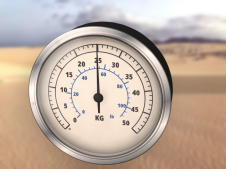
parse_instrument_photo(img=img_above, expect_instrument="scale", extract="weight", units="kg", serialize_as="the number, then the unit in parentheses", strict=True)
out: 25 (kg)
